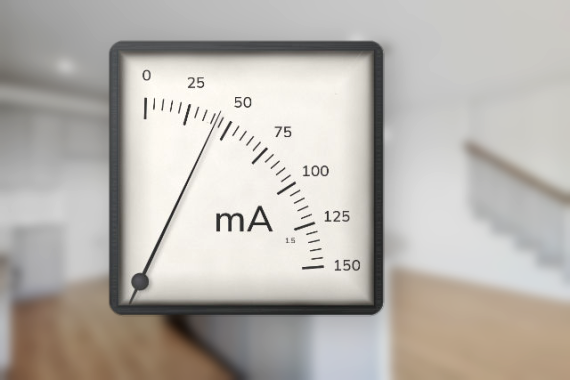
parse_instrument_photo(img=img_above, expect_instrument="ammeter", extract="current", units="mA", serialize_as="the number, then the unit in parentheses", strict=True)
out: 42.5 (mA)
